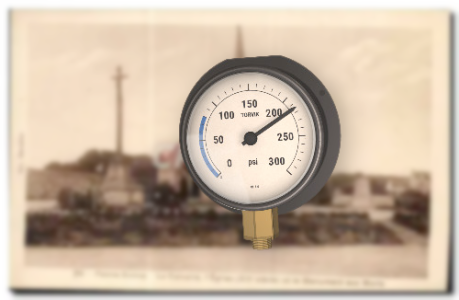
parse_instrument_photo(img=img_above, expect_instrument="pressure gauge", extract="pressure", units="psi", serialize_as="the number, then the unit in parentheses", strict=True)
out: 215 (psi)
